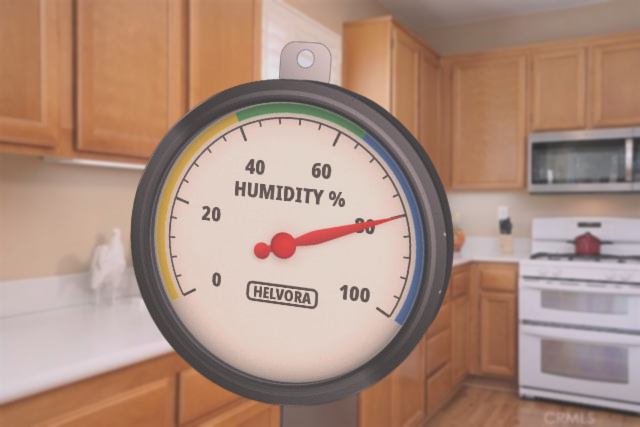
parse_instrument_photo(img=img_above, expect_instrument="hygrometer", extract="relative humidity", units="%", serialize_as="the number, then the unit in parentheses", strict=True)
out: 80 (%)
